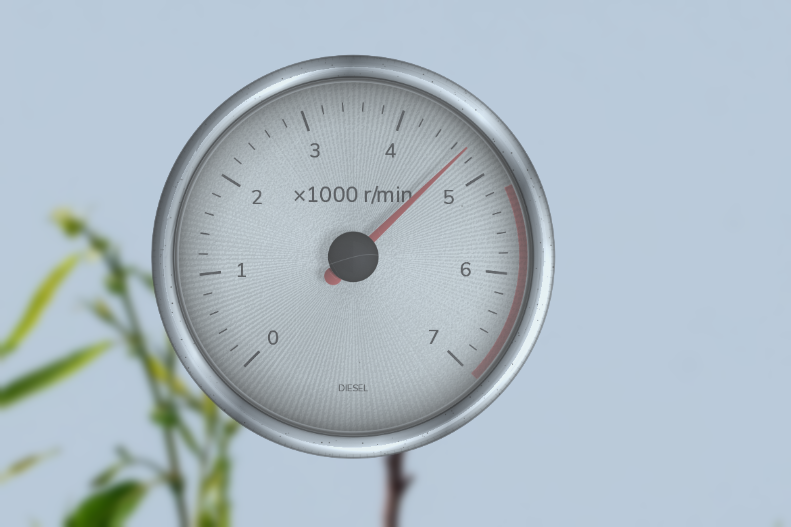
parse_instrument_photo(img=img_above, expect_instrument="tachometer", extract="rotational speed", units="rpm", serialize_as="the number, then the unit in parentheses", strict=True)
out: 4700 (rpm)
